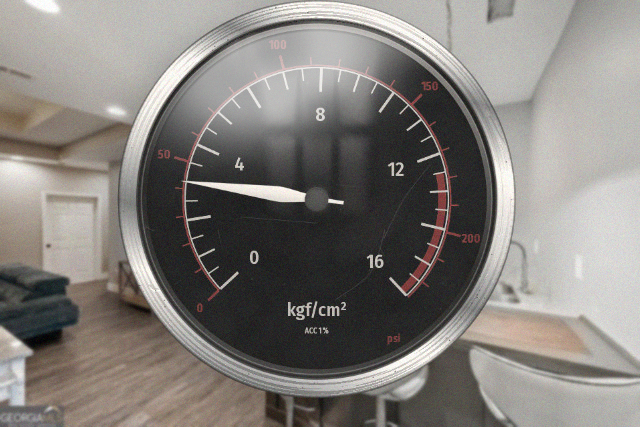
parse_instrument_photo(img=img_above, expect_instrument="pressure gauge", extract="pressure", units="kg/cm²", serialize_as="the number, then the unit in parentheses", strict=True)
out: 3 (kg/cm²)
